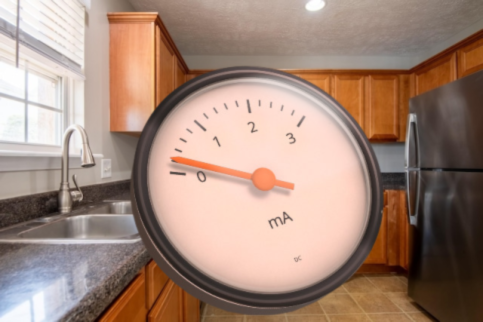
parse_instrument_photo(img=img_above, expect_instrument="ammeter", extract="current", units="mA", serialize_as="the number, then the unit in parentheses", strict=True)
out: 0.2 (mA)
